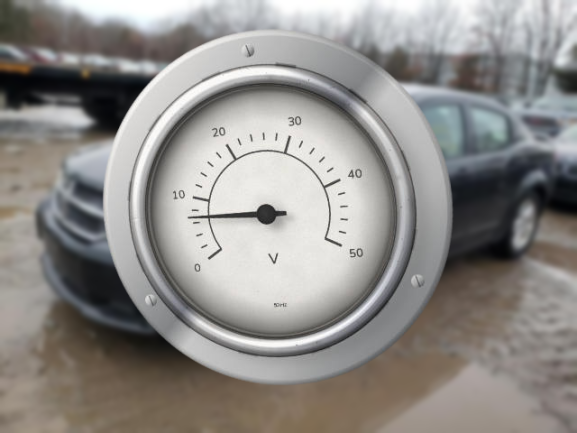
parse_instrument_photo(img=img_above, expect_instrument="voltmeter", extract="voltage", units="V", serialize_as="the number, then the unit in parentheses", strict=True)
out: 7 (V)
